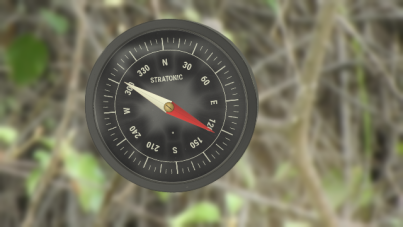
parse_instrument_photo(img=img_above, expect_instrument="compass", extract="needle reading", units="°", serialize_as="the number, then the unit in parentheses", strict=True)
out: 125 (°)
